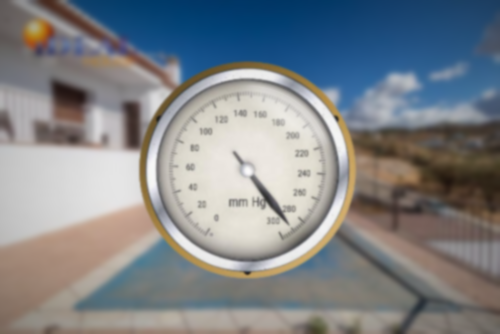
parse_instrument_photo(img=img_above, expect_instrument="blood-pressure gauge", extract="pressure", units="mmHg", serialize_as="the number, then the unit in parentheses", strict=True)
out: 290 (mmHg)
